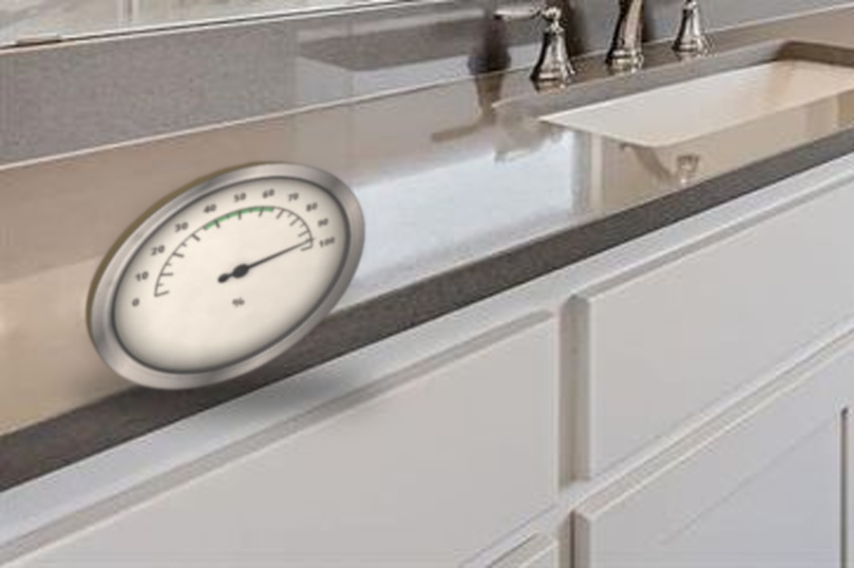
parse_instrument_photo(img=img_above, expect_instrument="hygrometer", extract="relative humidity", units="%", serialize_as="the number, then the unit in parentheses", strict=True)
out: 95 (%)
